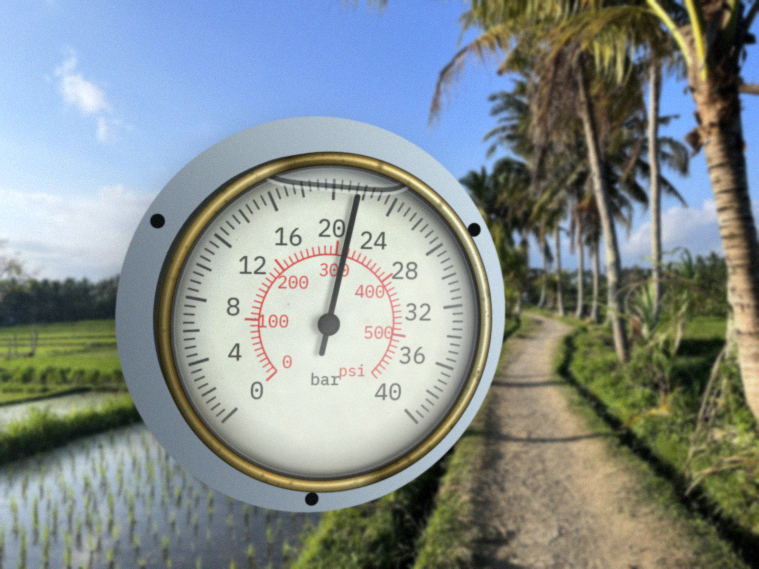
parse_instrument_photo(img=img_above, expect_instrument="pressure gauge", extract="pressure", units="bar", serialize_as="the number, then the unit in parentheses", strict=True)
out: 21.5 (bar)
